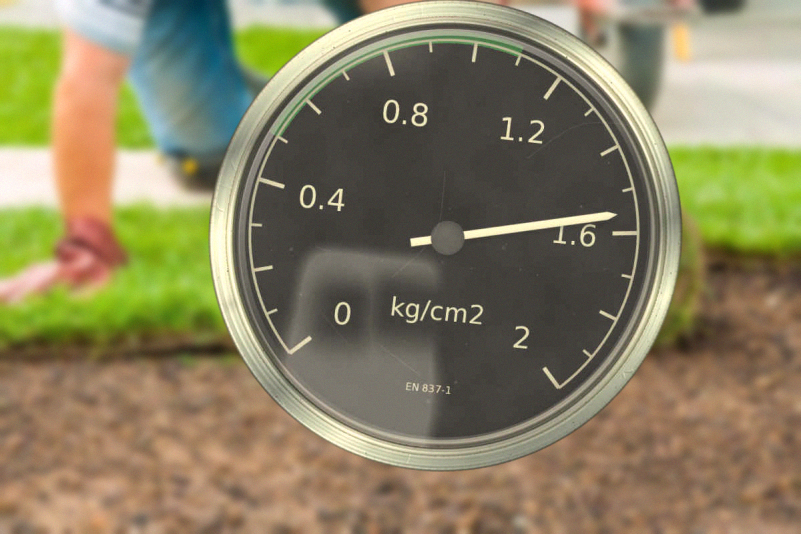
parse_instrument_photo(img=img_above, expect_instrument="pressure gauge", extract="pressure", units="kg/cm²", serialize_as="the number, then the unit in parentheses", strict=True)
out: 1.55 (kg/cm²)
